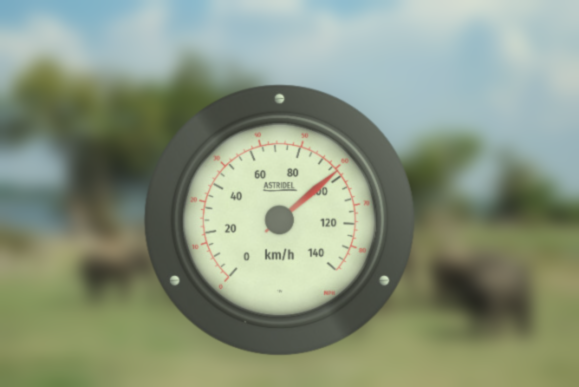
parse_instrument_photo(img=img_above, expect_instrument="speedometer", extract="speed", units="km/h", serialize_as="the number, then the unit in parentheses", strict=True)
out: 97.5 (km/h)
